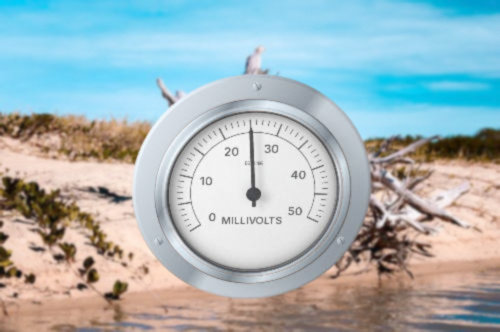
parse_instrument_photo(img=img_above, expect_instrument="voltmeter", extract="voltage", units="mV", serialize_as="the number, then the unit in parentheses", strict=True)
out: 25 (mV)
